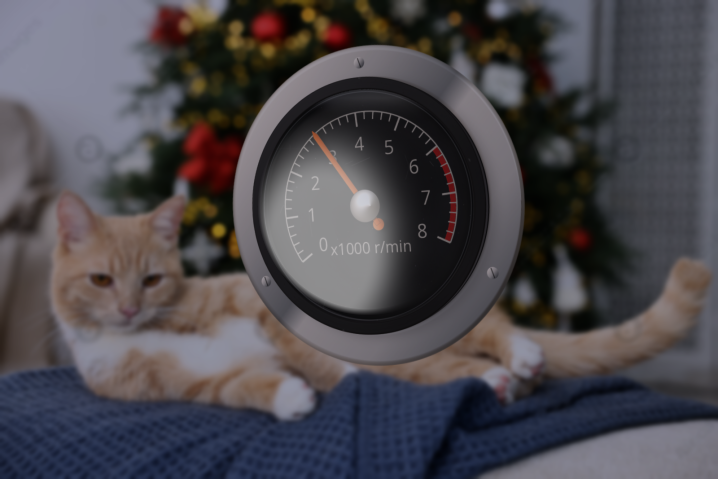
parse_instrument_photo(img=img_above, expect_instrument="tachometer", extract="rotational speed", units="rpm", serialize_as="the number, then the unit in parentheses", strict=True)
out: 3000 (rpm)
